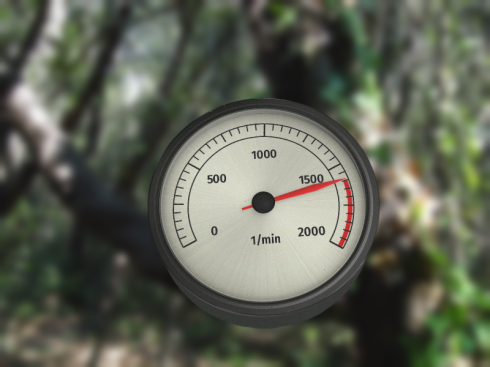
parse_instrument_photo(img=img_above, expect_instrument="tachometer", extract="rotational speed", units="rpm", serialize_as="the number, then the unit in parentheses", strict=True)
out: 1600 (rpm)
